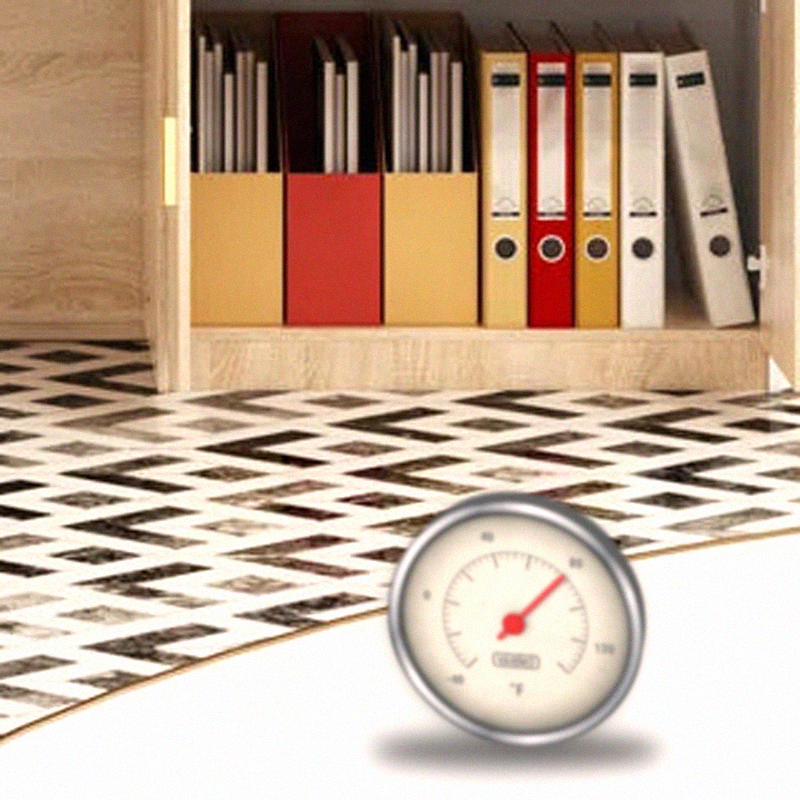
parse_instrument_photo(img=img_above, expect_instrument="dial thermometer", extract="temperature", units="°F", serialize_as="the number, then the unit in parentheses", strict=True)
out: 80 (°F)
